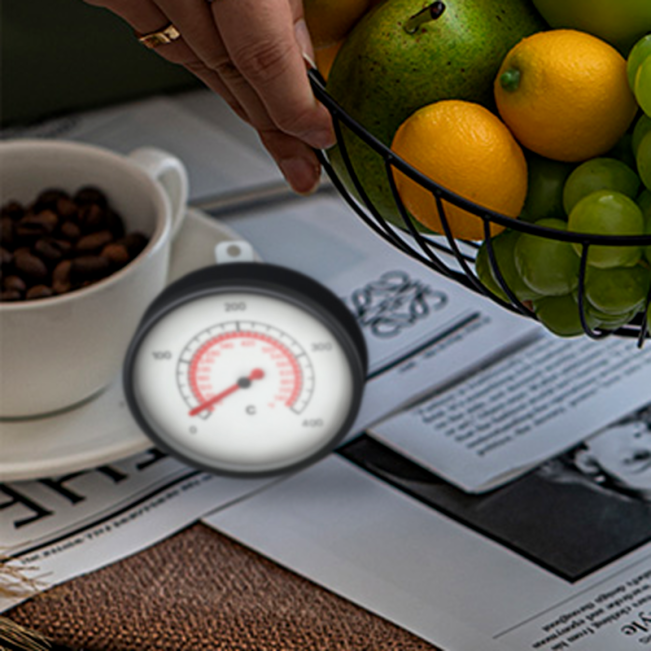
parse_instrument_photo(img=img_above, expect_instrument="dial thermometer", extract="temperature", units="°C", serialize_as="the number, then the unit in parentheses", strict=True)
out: 20 (°C)
